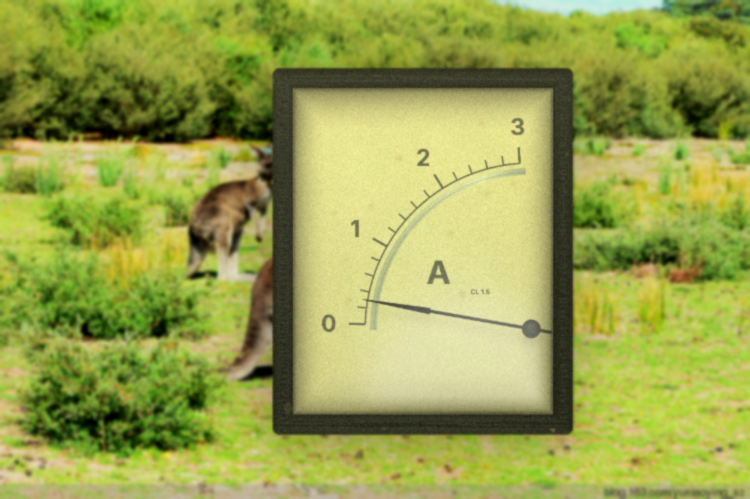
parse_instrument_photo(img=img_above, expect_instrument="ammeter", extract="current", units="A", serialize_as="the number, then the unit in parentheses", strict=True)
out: 0.3 (A)
